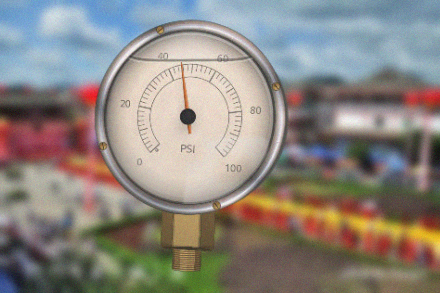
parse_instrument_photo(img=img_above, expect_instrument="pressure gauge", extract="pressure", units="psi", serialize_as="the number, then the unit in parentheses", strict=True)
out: 46 (psi)
